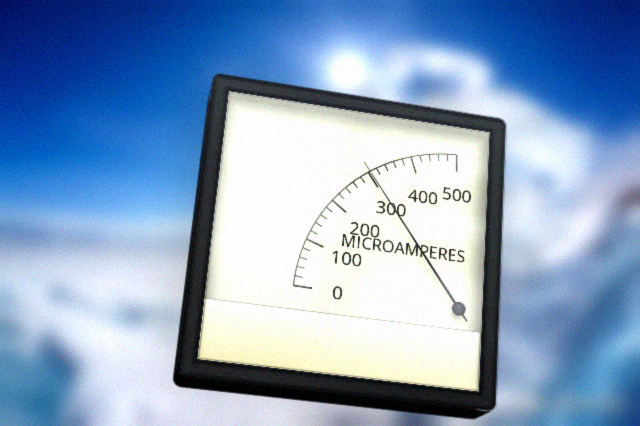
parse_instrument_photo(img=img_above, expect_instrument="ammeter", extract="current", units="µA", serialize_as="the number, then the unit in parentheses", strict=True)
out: 300 (µA)
